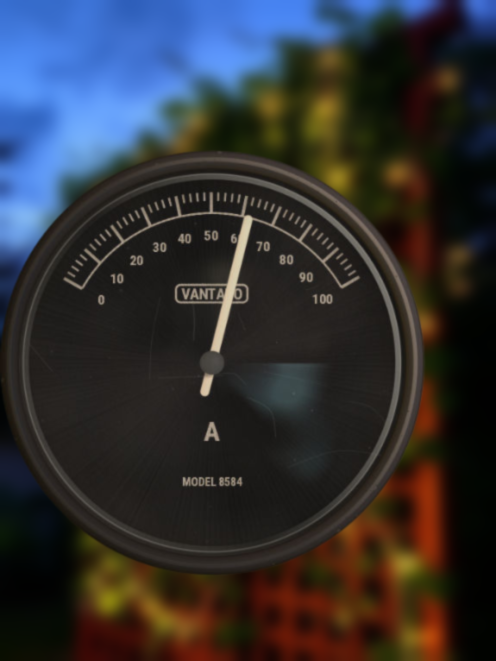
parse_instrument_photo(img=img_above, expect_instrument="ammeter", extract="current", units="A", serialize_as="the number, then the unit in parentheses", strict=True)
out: 62 (A)
